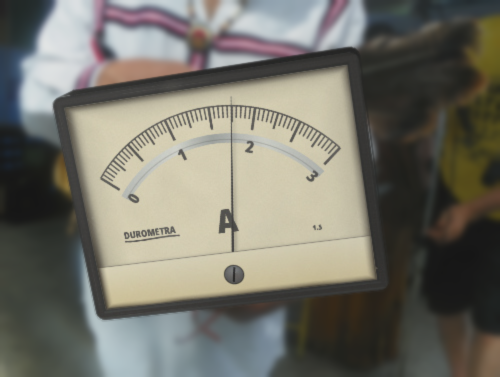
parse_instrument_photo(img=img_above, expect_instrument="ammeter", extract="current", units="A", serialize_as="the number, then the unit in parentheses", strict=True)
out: 1.75 (A)
